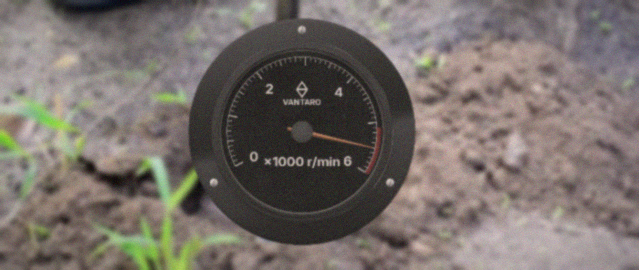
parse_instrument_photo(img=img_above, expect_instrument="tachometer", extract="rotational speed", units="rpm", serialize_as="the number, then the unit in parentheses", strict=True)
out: 5500 (rpm)
